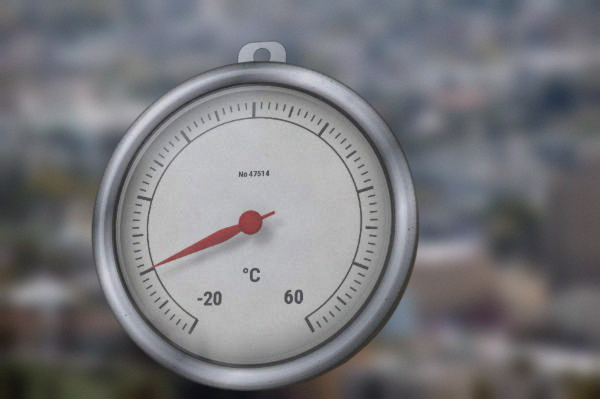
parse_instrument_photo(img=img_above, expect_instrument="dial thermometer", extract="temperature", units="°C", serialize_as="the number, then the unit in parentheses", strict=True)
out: -10 (°C)
